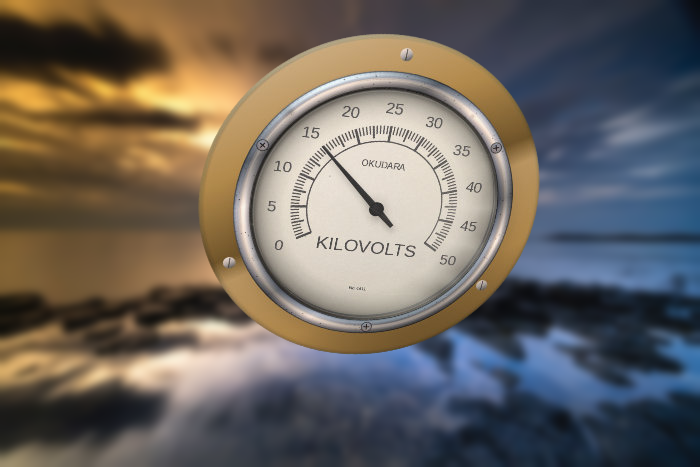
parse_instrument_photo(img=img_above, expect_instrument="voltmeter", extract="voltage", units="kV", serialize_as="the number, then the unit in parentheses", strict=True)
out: 15 (kV)
